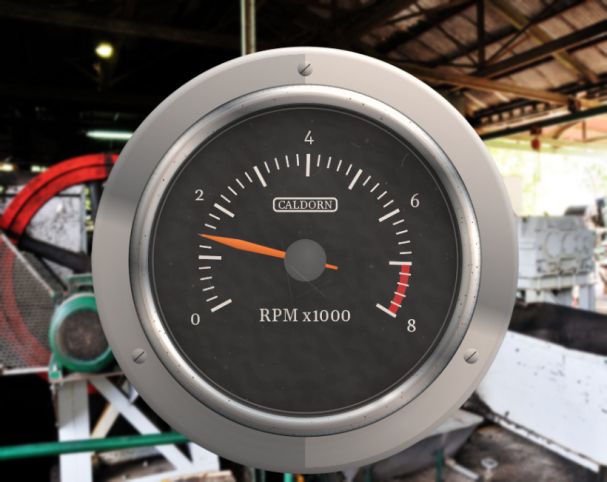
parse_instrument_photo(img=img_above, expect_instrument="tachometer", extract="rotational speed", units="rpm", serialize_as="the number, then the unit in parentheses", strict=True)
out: 1400 (rpm)
